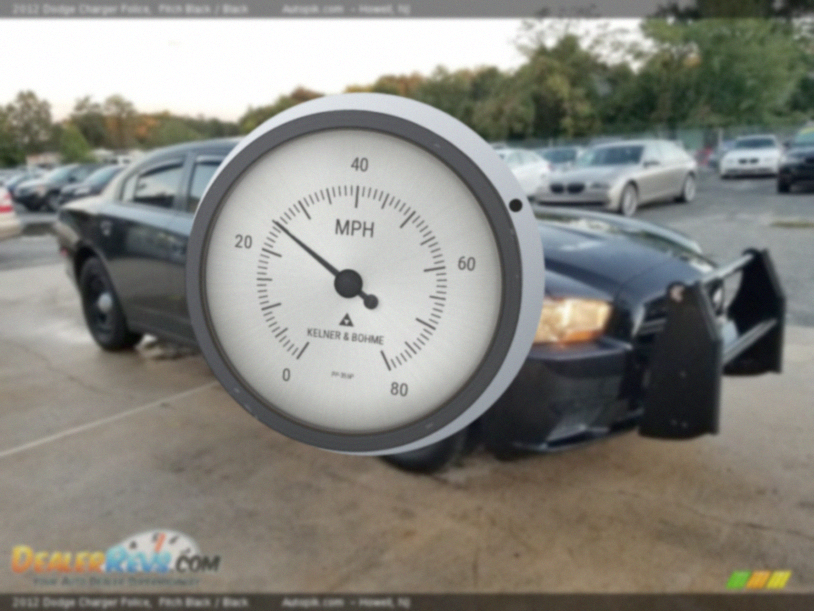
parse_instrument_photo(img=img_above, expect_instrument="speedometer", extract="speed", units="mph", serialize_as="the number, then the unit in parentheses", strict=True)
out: 25 (mph)
